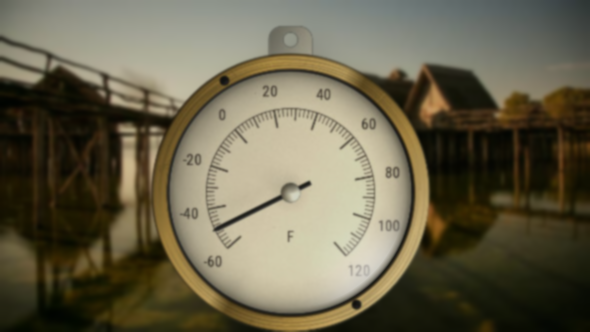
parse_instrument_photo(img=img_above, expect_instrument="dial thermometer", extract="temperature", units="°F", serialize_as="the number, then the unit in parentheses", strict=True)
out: -50 (°F)
